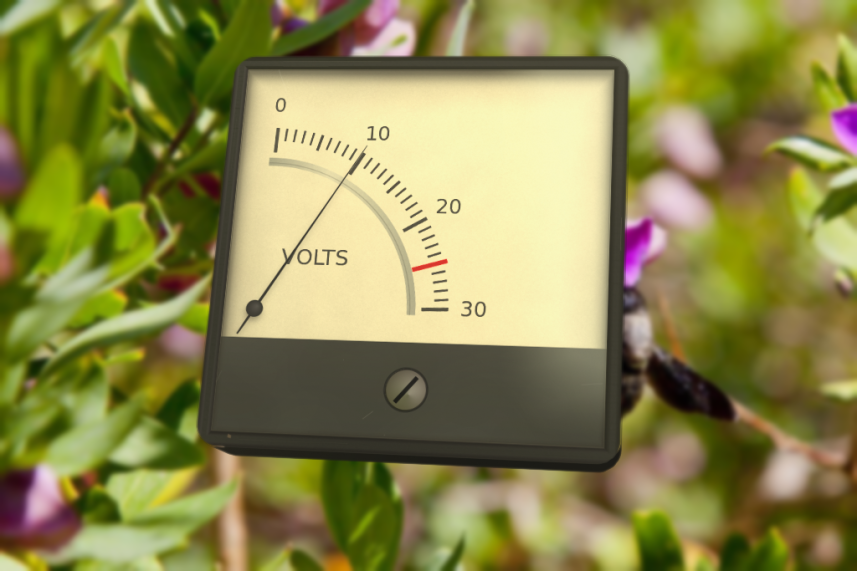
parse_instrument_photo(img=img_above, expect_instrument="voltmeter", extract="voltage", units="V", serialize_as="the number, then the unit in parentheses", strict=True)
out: 10 (V)
